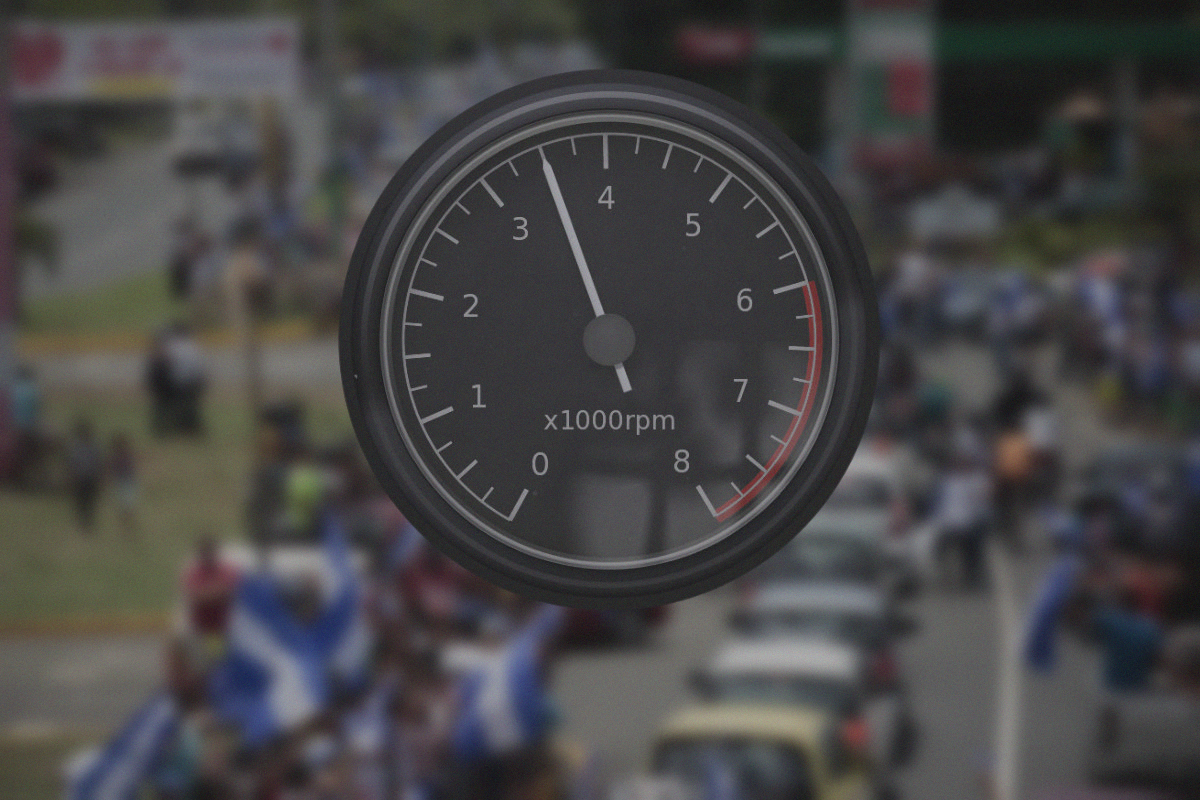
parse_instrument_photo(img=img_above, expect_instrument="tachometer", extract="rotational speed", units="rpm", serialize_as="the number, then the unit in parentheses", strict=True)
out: 3500 (rpm)
